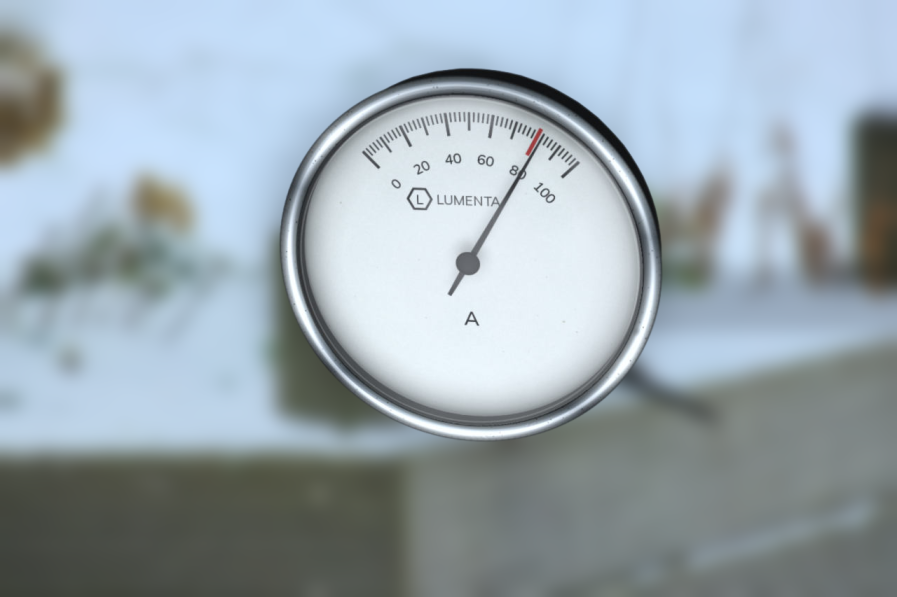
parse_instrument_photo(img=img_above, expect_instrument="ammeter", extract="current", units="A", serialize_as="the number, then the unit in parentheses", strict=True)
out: 82 (A)
